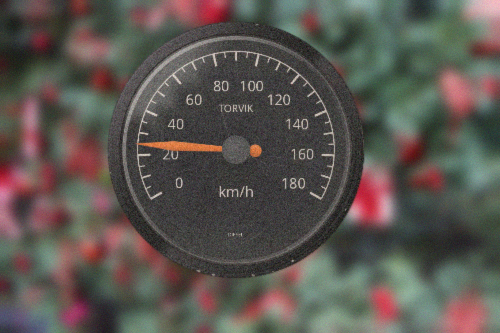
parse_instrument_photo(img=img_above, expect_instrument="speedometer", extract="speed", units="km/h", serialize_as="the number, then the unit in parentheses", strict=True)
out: 25 (km/h)
